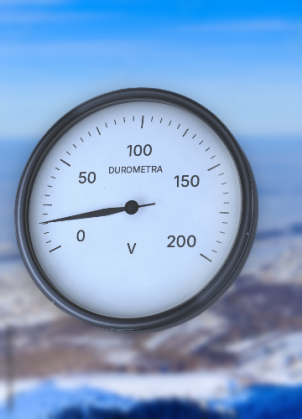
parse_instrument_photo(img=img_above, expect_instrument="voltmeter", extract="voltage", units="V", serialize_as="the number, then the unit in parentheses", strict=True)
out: 15 (V)
